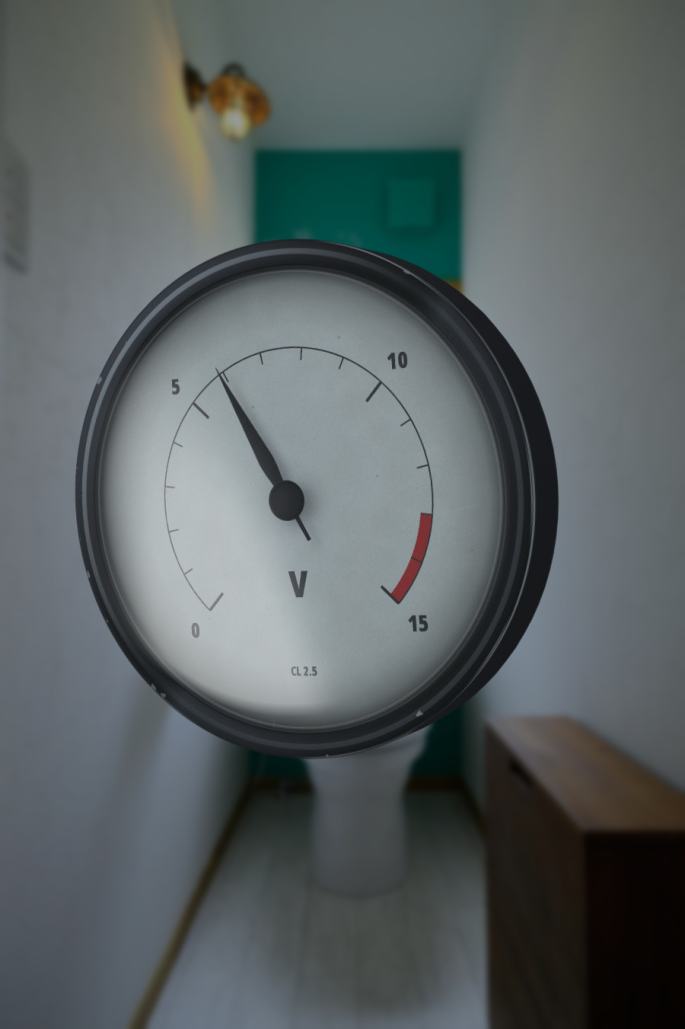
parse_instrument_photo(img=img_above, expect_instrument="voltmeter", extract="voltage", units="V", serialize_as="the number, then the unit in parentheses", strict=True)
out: 6 (V)
